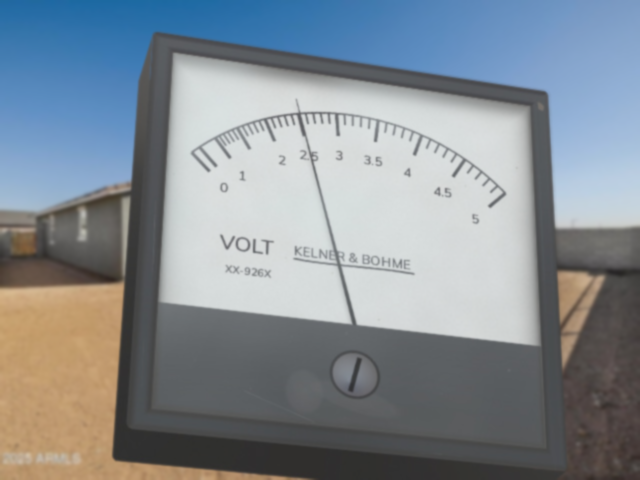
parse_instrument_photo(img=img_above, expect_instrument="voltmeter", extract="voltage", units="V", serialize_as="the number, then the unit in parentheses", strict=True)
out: 2.5 (V)
